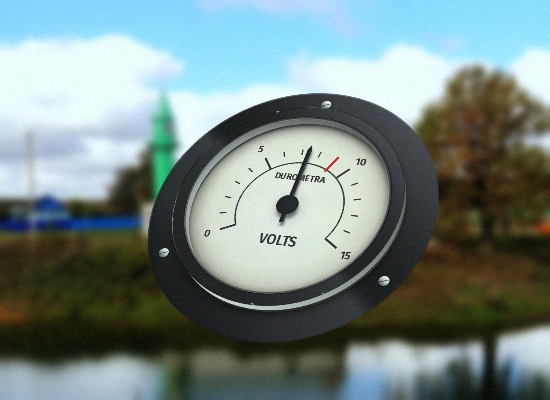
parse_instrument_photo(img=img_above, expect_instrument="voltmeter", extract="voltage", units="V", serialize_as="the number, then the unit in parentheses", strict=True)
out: 7.5 (V)
